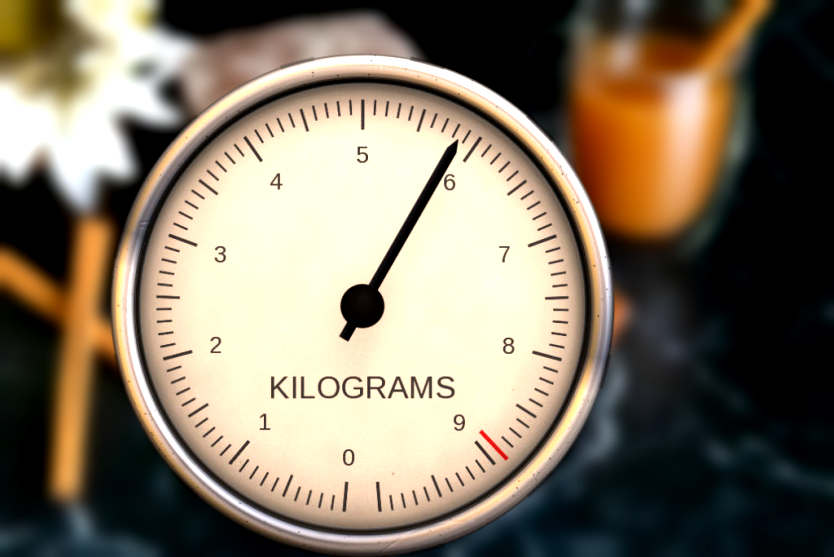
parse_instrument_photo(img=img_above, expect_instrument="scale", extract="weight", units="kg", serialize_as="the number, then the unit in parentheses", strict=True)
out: 5.85 (kg)
